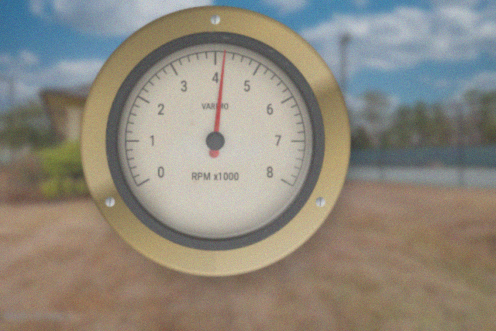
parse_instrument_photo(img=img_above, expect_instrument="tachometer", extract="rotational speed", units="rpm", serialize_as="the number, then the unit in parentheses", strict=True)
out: 4200 (rpm)
